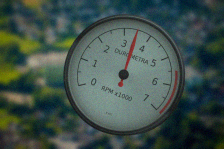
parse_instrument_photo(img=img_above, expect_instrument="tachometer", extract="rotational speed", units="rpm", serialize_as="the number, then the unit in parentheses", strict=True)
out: 3500 (rpm)
